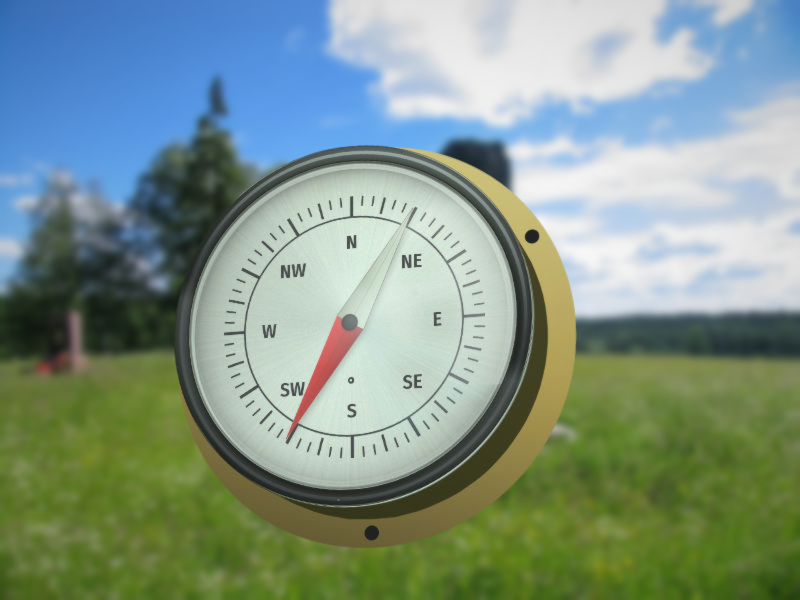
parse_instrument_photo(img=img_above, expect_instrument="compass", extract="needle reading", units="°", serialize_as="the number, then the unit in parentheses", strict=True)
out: 210 (°)
